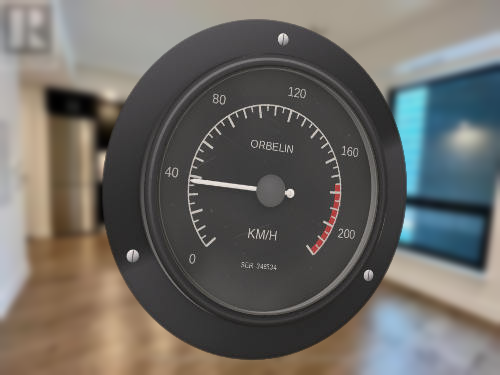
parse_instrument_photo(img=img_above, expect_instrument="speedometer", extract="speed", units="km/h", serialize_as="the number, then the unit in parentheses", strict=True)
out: 37.5 (km/h)
